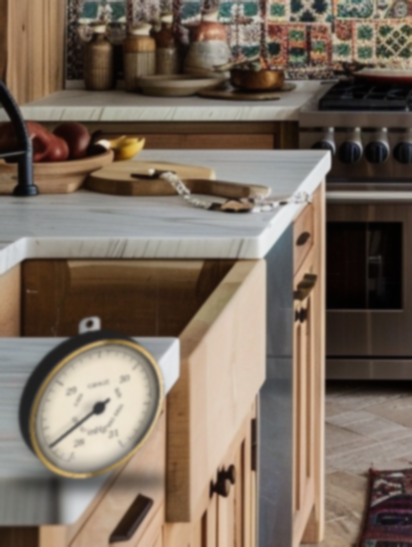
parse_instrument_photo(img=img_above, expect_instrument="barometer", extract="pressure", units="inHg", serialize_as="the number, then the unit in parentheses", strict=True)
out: 28.3 (inHg)
